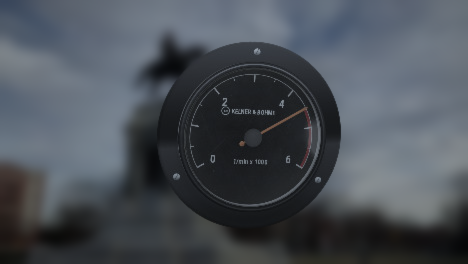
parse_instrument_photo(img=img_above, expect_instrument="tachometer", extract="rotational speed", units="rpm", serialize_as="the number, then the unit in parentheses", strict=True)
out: 4500 (rpm)
